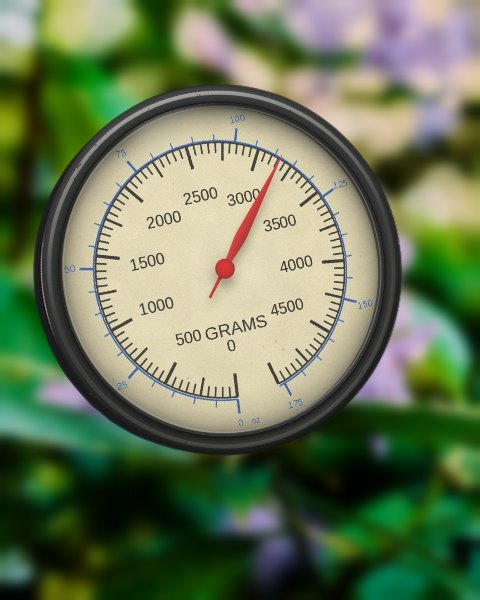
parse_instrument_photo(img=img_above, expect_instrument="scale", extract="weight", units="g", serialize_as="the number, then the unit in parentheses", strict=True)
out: 3150 (g)
